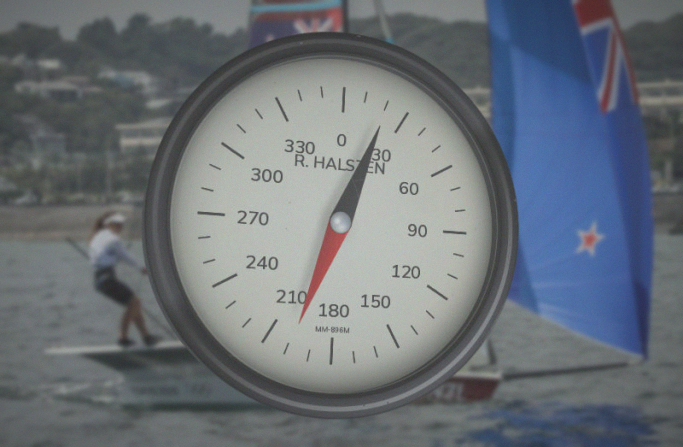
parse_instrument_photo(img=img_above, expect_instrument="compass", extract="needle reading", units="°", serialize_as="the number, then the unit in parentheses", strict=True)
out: 200 (°)
